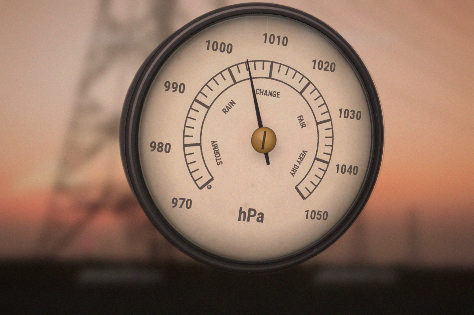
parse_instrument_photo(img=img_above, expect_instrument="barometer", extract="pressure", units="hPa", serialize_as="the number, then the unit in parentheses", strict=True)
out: 1004 (hPa)
